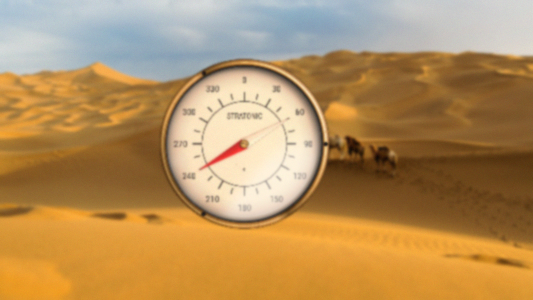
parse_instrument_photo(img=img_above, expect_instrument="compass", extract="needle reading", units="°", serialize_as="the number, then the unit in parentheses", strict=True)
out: 240 (°)
